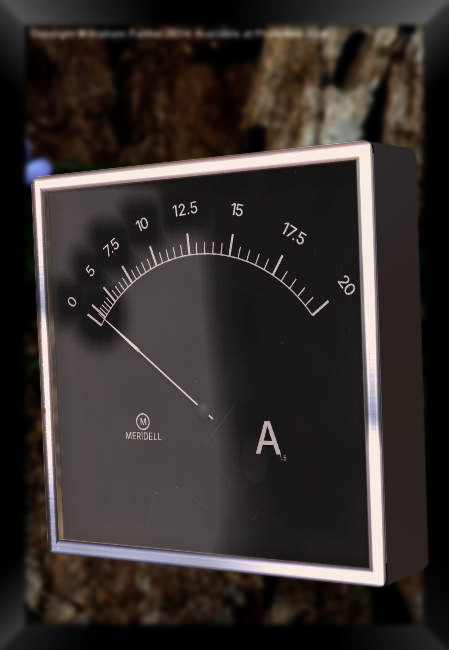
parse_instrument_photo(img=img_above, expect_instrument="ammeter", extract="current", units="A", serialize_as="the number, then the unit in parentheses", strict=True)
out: 2.5 (A)
